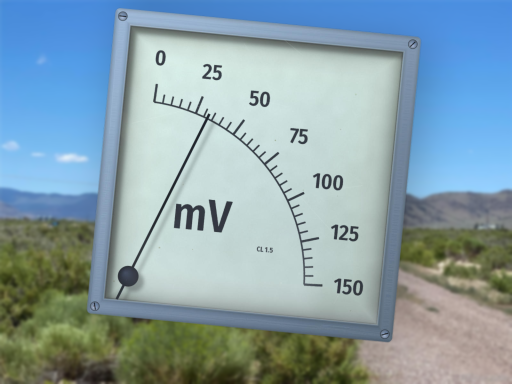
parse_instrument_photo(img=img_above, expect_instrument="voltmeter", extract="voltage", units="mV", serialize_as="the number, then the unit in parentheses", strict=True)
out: 32.5 (mV)
